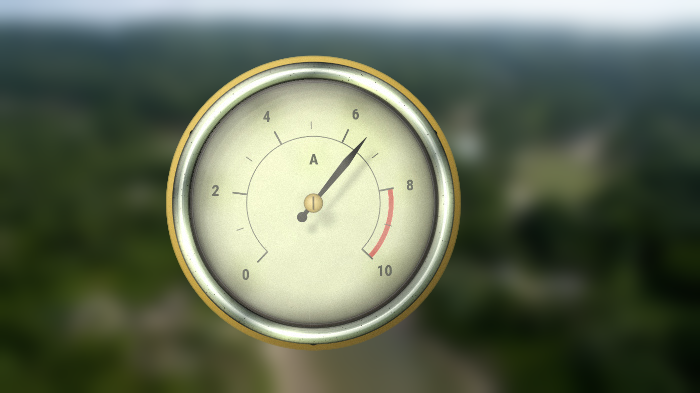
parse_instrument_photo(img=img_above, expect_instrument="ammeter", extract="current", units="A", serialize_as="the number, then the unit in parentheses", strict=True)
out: 6.5 (A)
